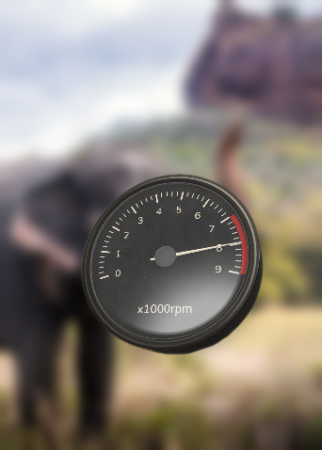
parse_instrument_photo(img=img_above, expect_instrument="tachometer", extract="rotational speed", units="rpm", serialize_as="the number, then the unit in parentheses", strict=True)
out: 8000 (rpm)
